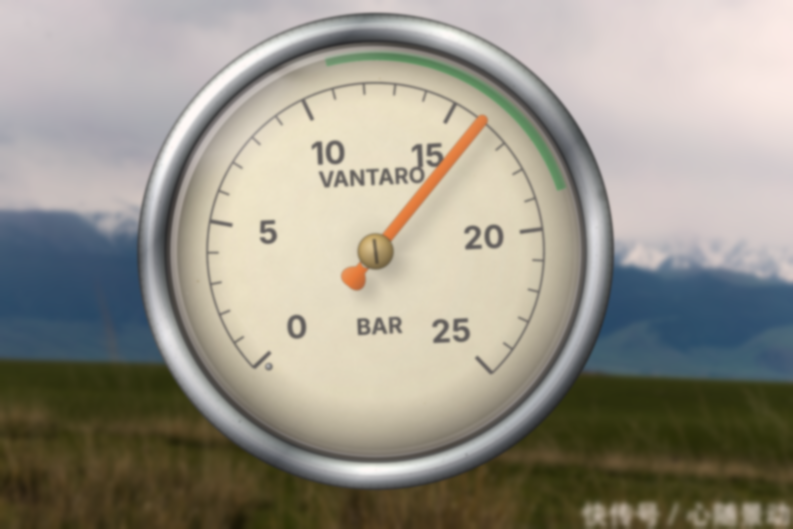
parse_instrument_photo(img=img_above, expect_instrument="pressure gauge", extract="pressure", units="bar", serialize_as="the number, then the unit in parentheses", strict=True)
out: 16 (bar)
